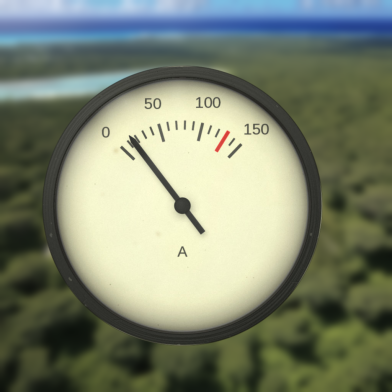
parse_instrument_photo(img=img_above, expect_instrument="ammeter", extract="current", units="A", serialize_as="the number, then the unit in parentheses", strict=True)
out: 15 (A)
